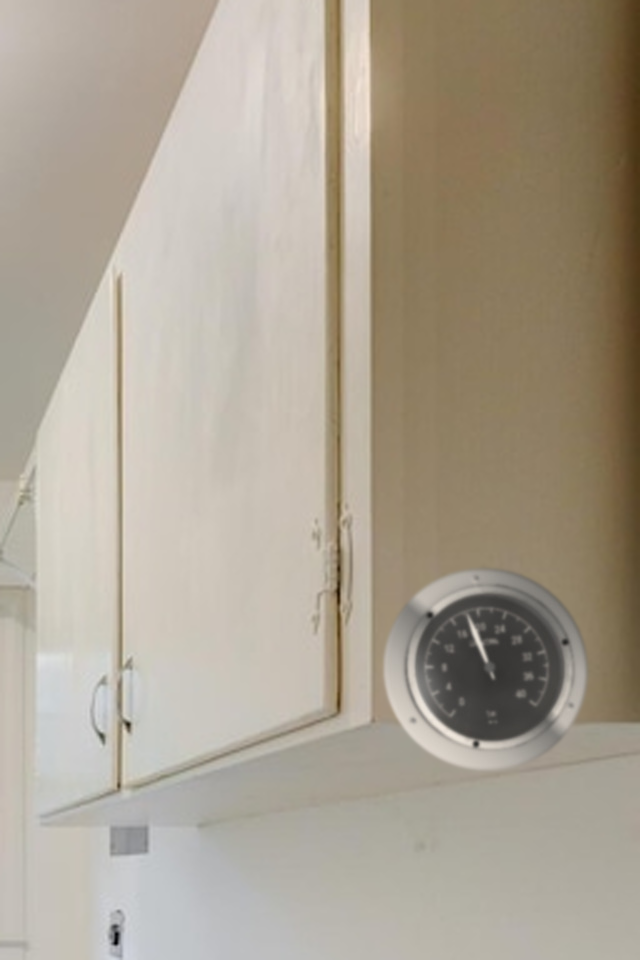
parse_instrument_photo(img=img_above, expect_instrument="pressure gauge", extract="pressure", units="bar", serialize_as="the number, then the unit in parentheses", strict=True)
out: 18 (bar)
